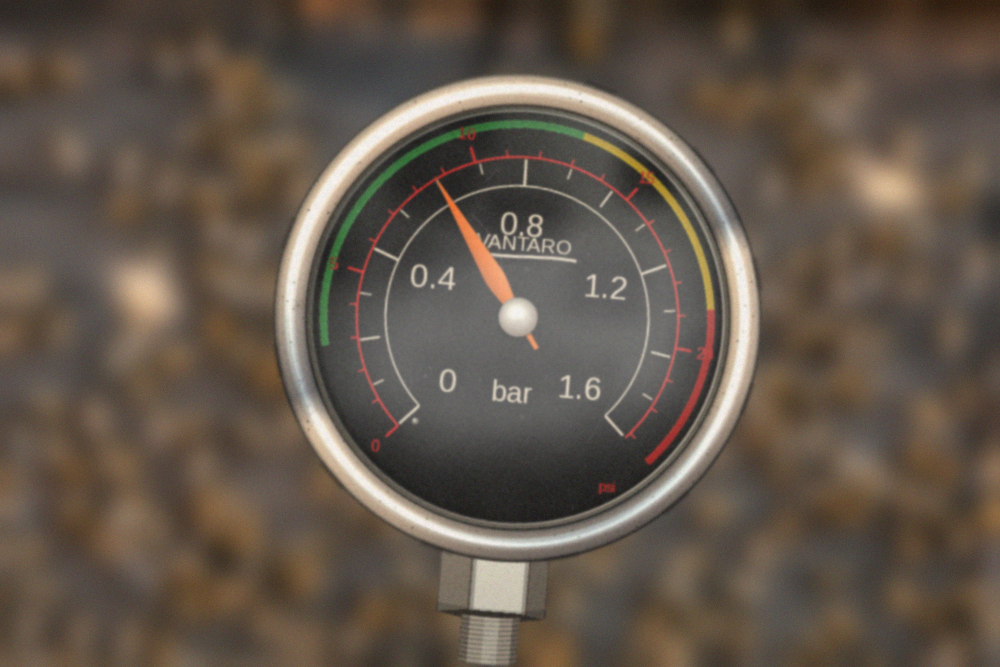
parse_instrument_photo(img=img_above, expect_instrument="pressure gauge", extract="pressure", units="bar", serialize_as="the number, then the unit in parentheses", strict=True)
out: 0.6 (bar)
